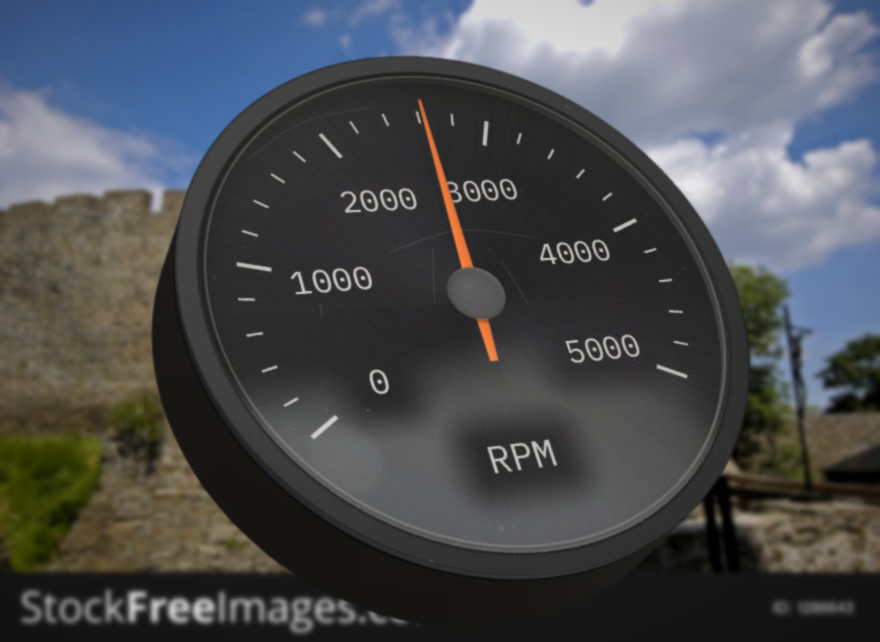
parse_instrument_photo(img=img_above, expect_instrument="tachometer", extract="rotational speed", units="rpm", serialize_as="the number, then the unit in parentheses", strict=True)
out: 2600 (rpm)
